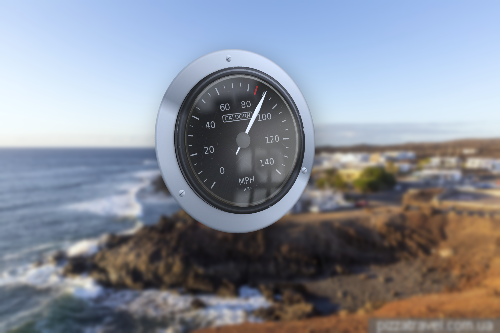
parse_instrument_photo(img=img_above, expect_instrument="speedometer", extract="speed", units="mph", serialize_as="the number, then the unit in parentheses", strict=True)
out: 90 (mph)
